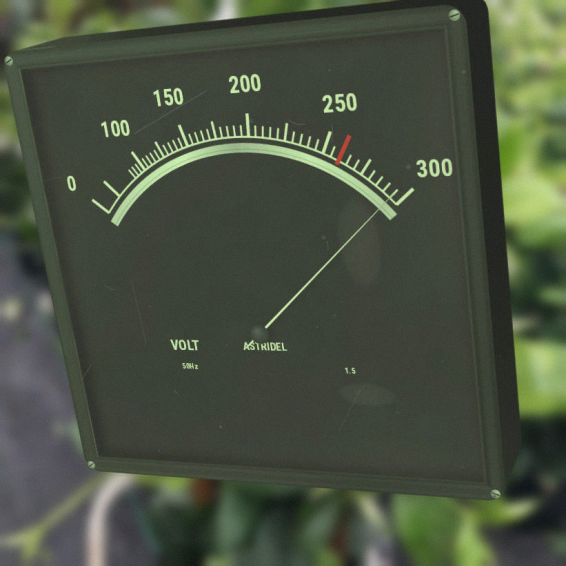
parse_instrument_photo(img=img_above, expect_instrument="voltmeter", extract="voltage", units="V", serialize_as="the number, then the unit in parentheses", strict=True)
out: 295 (V)
